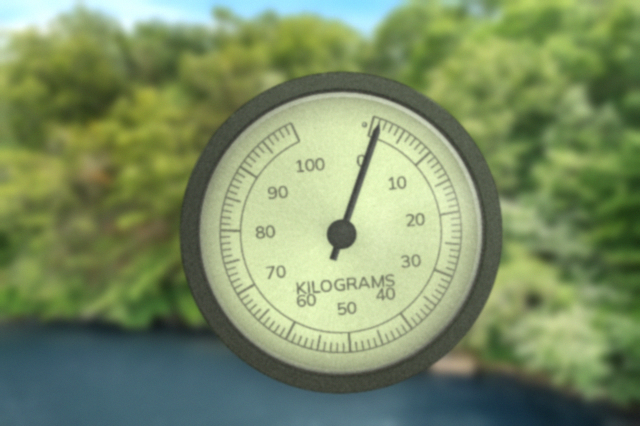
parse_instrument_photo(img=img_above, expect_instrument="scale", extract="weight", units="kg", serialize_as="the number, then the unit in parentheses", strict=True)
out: 1 (kg)
